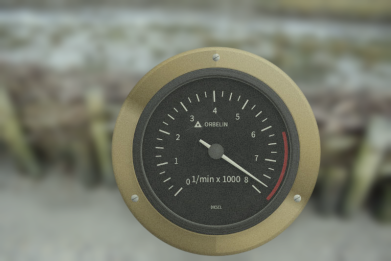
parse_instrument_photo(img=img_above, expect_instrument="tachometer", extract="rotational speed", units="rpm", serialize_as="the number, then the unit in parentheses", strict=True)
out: 7750 (rpm)
